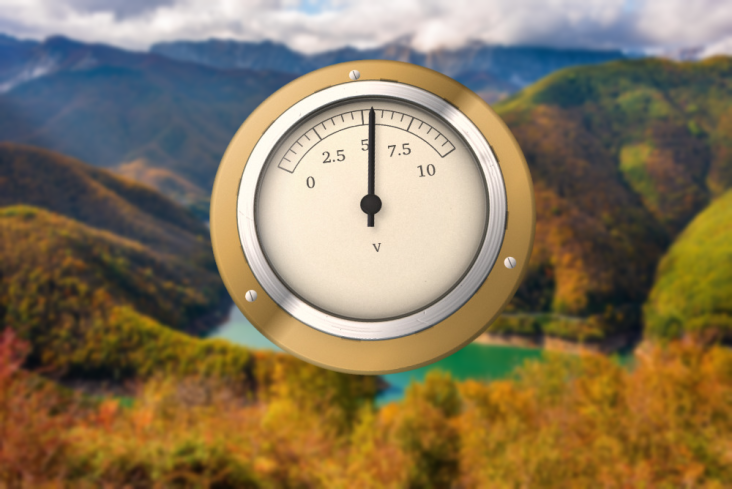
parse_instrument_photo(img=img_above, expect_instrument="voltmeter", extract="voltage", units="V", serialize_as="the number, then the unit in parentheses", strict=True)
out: 5.5 (V)
